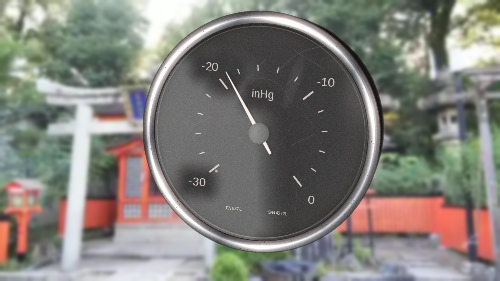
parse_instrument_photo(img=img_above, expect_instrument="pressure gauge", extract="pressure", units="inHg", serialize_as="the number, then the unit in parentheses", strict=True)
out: -19 (inHg)
